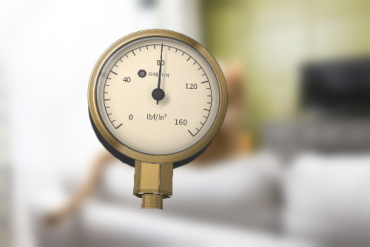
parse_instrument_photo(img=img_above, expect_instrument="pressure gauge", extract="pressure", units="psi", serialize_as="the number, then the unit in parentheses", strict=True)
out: 80 (psi)
